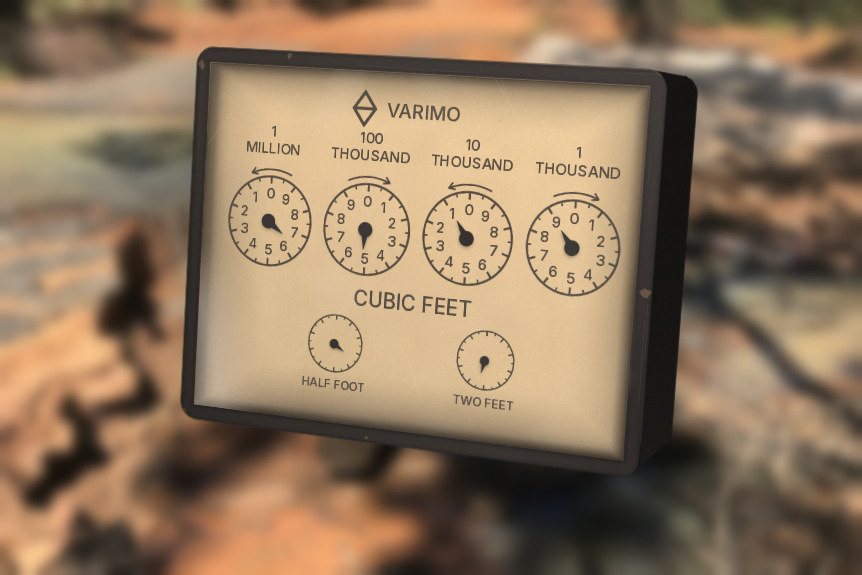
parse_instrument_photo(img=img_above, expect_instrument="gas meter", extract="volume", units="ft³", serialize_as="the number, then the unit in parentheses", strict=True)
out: 650900 (ft³)
